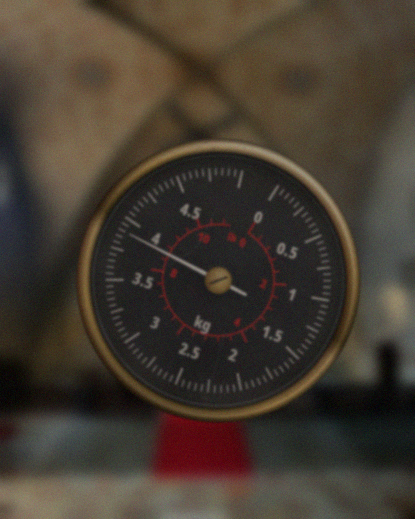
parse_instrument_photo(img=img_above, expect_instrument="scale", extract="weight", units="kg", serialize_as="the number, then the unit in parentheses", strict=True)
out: 3.9 (kg)
